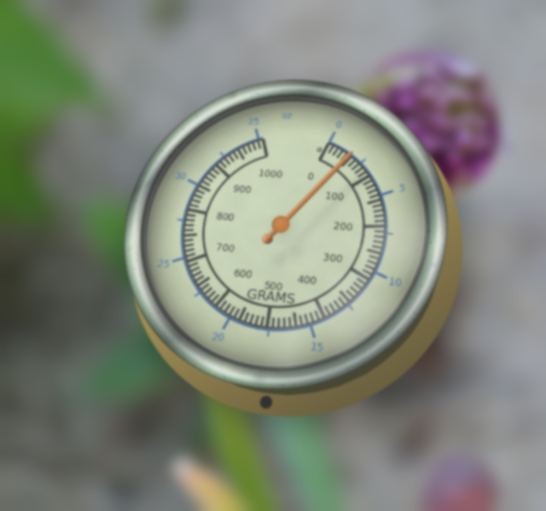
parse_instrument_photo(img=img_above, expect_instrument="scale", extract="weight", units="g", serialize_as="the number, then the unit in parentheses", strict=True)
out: 50 (g)
